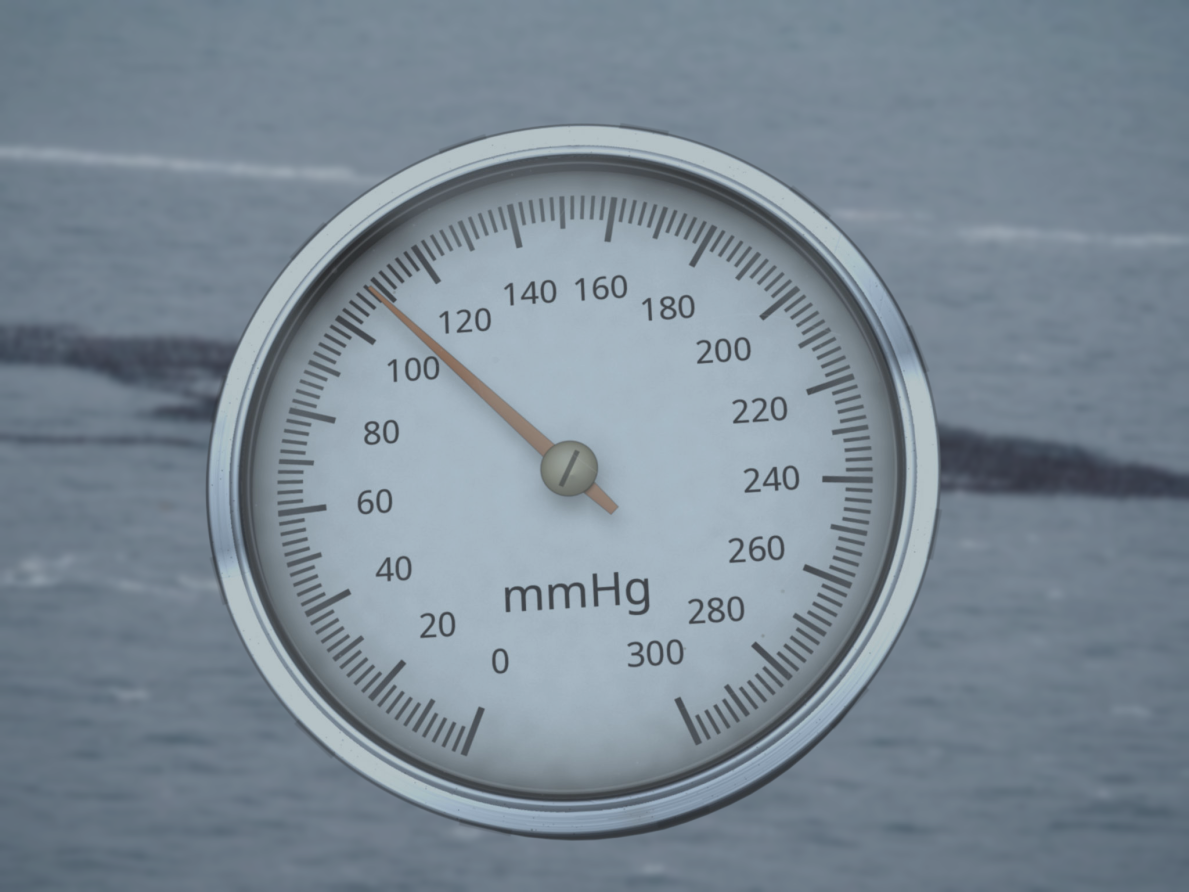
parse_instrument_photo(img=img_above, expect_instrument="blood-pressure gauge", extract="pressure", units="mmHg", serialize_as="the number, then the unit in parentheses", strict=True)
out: 108 (mmHg)
